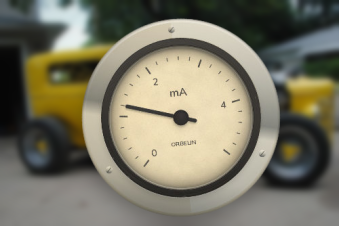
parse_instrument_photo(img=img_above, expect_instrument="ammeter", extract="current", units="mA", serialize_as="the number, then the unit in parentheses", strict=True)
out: 1.2 (mA)
